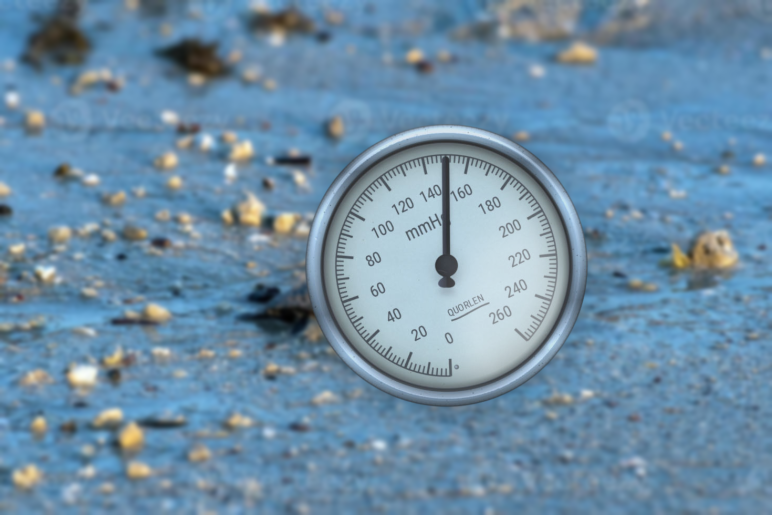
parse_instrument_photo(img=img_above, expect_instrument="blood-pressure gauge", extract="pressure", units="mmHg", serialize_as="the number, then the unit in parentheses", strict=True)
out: 150 (mmHg)
